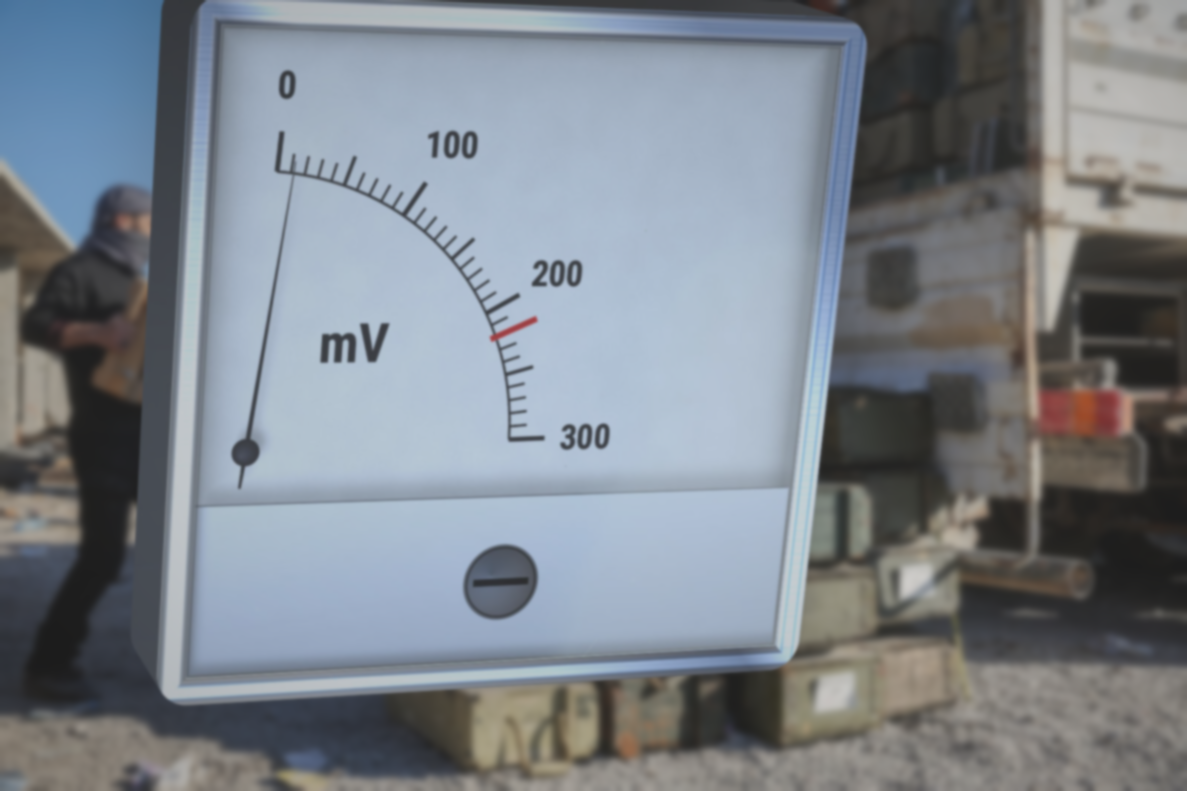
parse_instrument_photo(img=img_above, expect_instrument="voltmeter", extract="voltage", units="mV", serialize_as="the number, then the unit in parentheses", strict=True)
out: 10 (mV)
